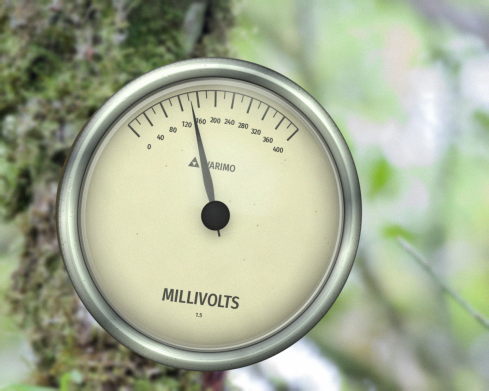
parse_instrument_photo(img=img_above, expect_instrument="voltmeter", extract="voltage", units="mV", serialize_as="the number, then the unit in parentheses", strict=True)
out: 140 (mV)
